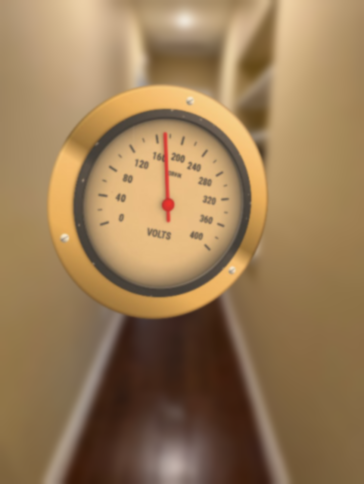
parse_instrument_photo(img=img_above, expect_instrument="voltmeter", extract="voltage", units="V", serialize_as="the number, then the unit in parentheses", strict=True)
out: 170 (V)
